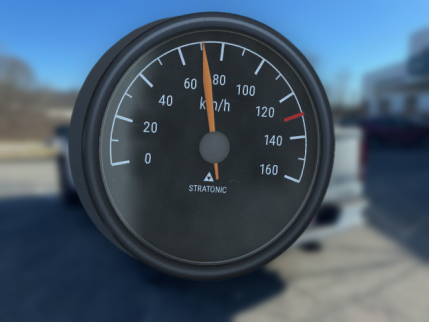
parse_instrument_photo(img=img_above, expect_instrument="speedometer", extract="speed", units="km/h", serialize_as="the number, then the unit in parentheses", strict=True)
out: 70 (km/h)
